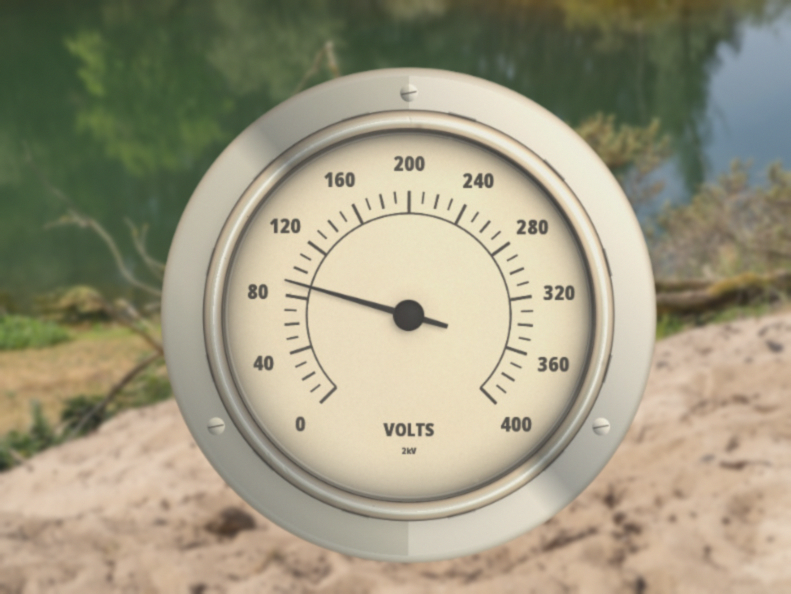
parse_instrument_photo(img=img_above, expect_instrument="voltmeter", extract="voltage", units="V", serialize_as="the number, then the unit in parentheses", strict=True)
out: 90 (V)
